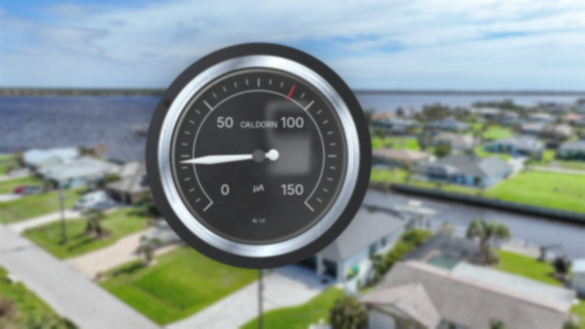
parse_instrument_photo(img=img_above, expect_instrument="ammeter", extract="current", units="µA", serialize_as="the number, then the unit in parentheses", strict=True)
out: 22.5 (µA)
